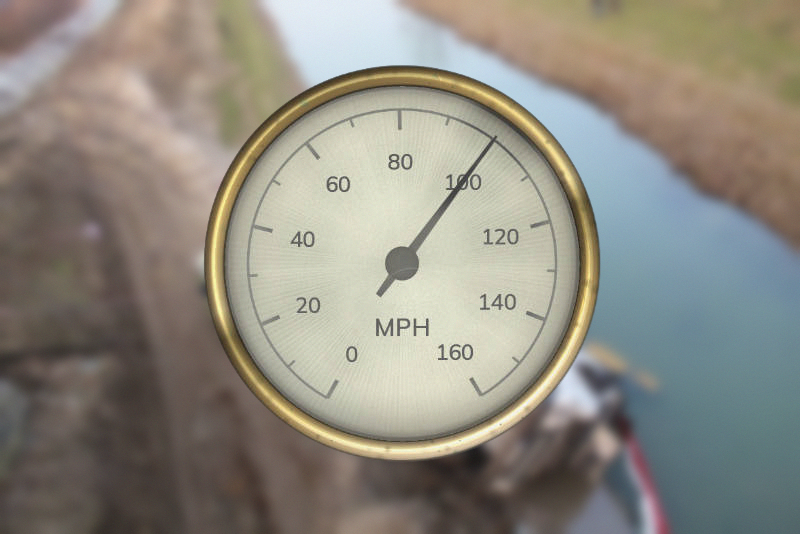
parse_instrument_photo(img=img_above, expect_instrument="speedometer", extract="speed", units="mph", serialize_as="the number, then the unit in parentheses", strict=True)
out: 100 (mph)
